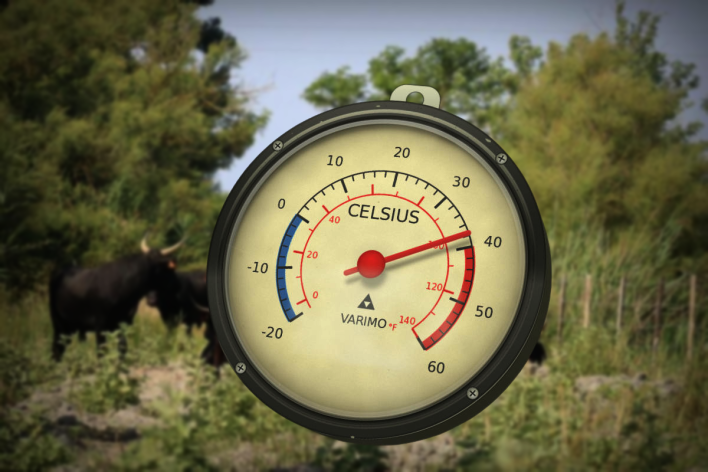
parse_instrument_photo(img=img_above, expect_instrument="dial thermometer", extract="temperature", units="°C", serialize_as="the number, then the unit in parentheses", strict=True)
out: 38 (°C)
